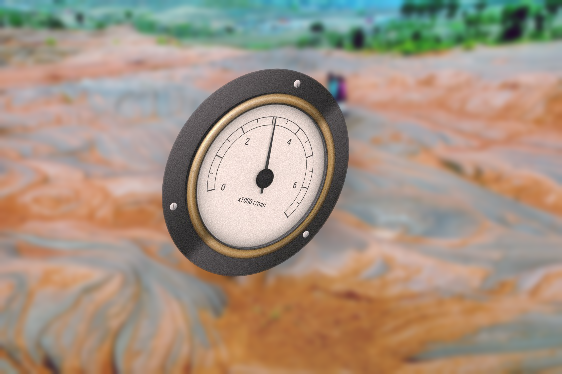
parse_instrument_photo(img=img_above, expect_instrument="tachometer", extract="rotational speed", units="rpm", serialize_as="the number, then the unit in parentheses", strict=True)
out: 3000 (rpm)
